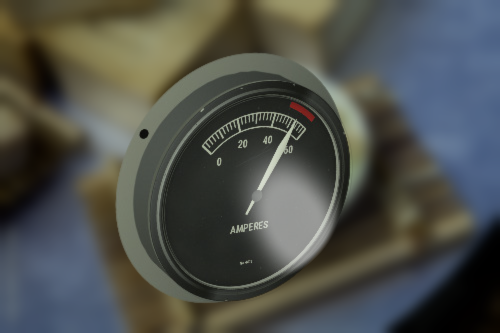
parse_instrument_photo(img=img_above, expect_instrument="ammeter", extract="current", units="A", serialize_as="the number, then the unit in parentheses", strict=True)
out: 50 (A)
